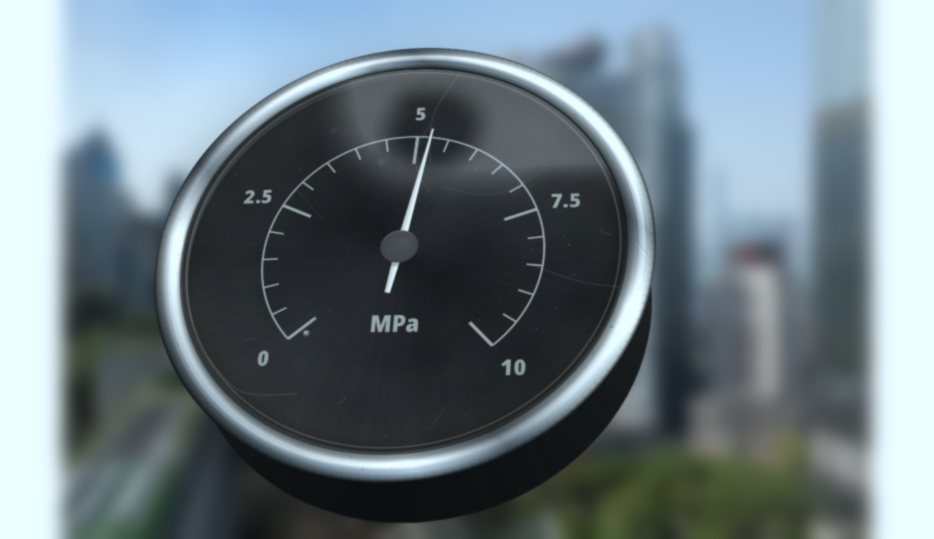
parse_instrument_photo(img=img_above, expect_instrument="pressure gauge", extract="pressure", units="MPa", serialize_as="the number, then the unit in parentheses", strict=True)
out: 5.25 (MPa)
